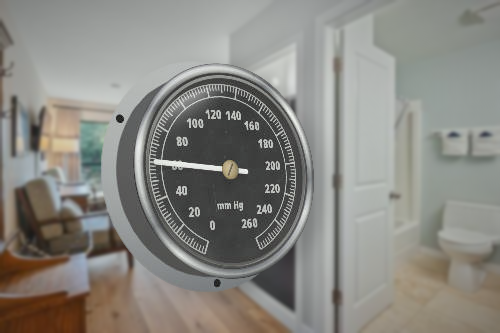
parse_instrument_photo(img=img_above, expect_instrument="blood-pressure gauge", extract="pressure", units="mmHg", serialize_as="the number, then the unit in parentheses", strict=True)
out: 60 (mmHg)
